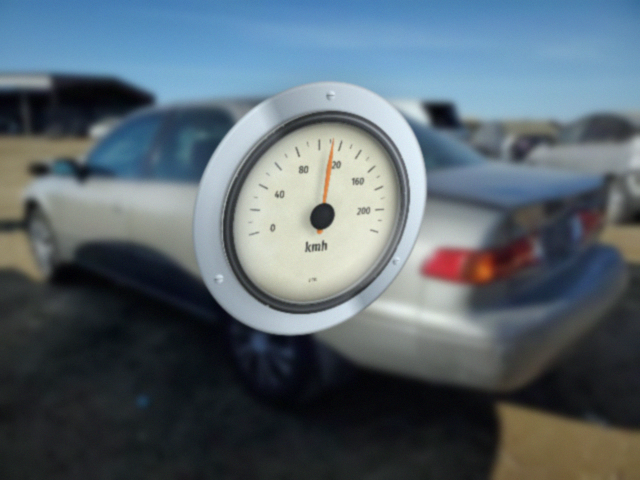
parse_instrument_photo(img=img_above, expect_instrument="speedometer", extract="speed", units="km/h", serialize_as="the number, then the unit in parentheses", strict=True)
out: 110 (km/h)
